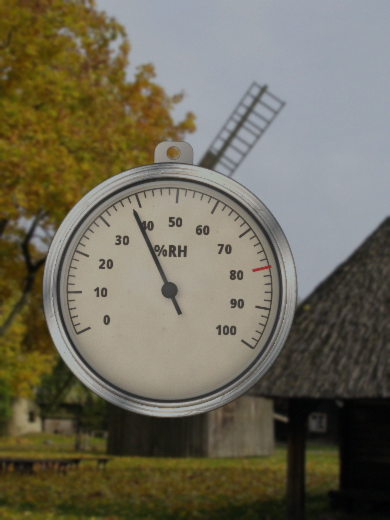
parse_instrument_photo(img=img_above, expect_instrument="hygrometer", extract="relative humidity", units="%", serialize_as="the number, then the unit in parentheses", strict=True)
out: 38 (%)
